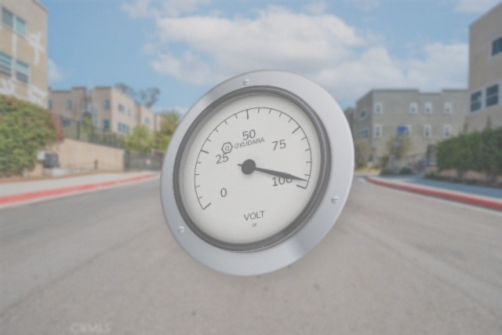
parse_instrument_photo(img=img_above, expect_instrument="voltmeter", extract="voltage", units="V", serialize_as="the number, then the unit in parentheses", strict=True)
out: 97.5 (V)
